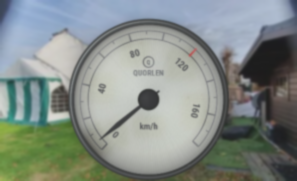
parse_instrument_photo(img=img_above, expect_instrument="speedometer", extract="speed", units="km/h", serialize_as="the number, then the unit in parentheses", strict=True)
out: 5 (km/h)
